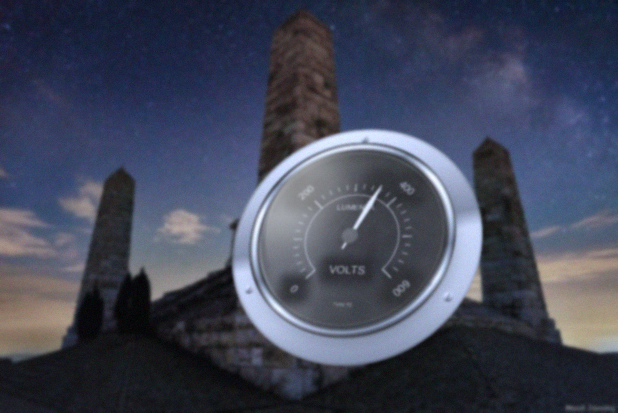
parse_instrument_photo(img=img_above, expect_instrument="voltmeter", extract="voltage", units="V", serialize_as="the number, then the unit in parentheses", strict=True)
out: 360 (V)
